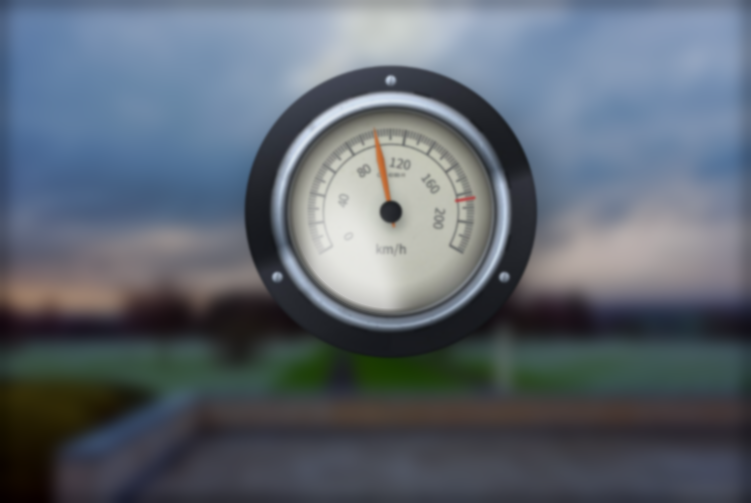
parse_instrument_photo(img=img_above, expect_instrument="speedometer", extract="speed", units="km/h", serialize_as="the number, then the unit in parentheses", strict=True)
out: 100 (km/h)
